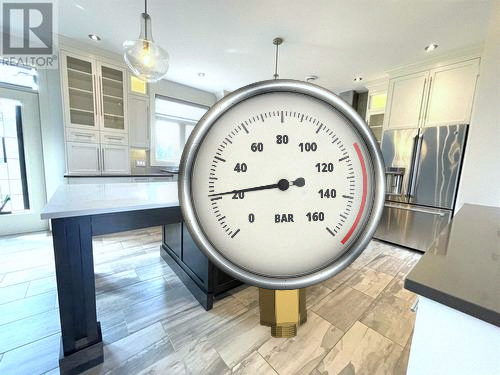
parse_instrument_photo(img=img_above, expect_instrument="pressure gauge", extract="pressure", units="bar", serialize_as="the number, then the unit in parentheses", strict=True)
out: 22 (bar)
